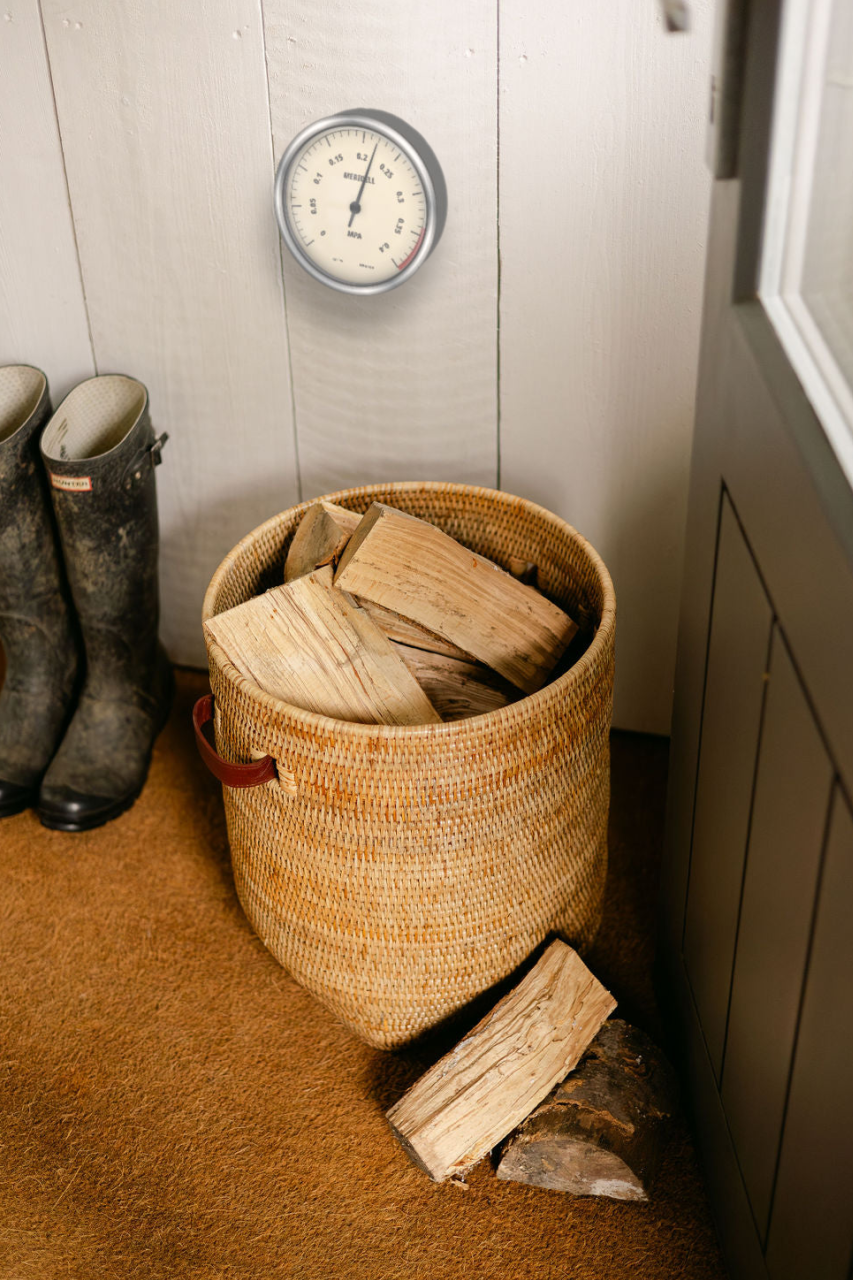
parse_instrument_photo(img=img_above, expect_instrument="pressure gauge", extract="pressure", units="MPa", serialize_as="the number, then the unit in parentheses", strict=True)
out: 0.22 (MPa)
